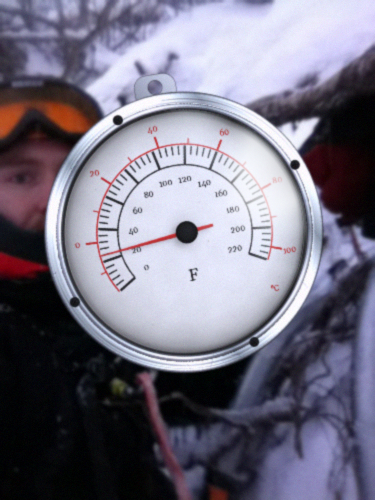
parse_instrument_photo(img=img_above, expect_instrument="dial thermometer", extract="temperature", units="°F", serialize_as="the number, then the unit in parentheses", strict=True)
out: 24 (°F)
